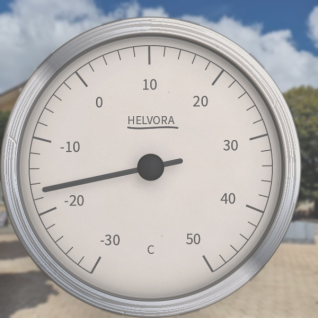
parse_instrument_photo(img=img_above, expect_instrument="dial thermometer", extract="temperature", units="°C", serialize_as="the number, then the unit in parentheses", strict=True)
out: -17 (°C)
